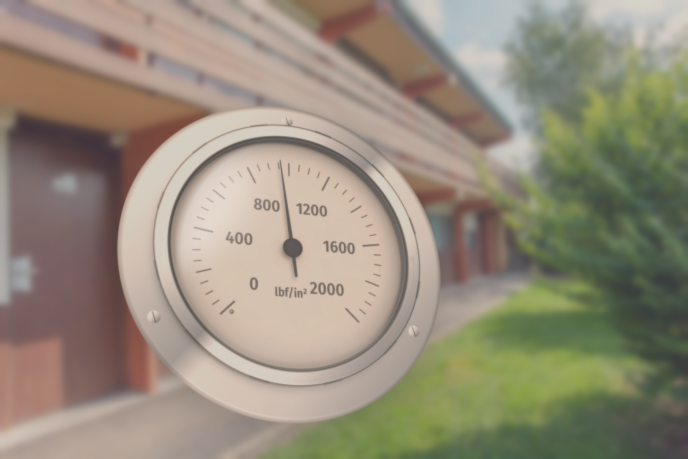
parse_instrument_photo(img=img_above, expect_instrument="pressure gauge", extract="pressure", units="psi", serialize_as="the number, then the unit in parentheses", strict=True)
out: 950 (psi)
